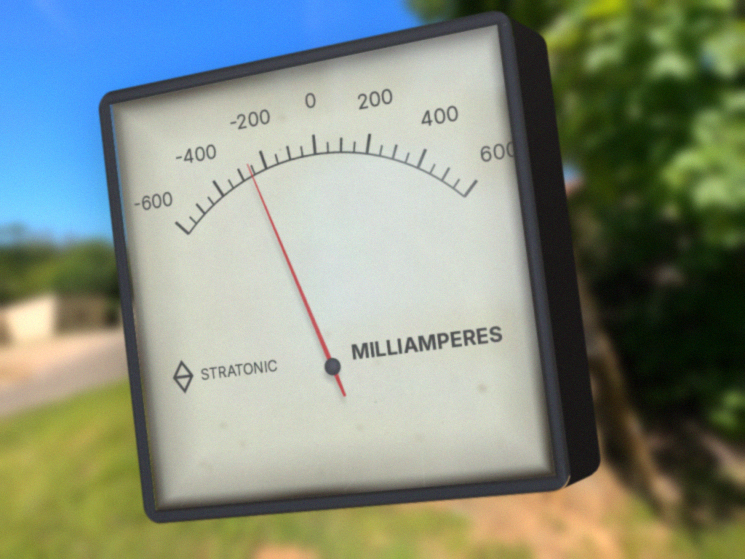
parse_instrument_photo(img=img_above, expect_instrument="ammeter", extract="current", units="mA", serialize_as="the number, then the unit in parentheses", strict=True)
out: -250 (mA)
